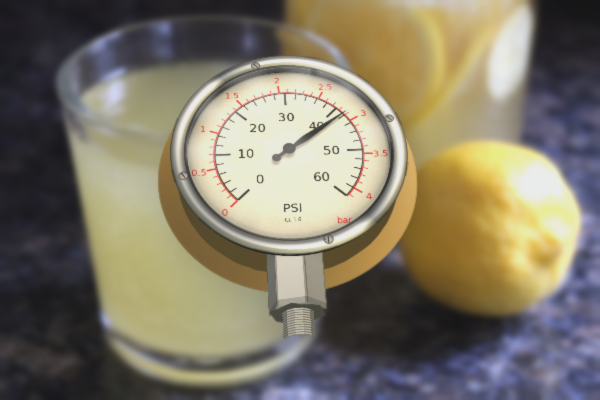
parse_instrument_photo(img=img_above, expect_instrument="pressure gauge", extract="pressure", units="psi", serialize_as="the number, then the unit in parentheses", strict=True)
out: 42 (psi)
